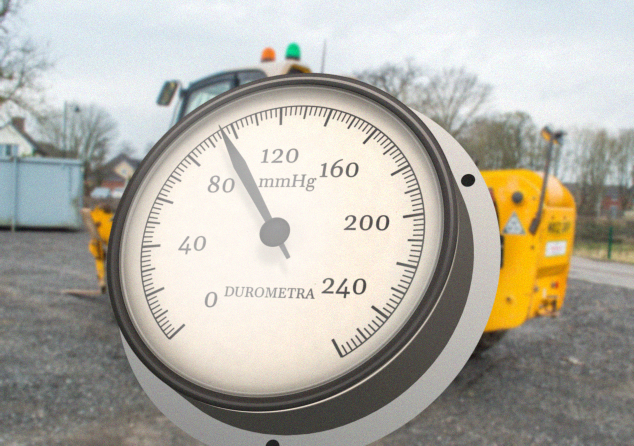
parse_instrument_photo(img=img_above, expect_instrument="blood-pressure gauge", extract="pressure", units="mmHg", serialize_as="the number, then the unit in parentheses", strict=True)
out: 96 (mmHg)
